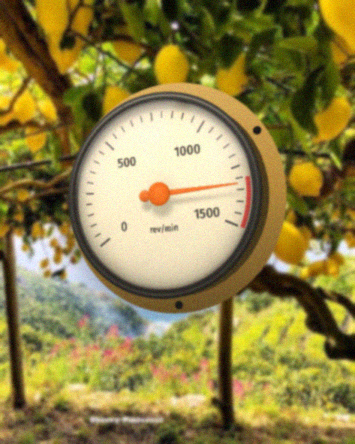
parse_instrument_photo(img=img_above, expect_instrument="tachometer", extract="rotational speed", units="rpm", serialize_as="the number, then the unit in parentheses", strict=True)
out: 1325 (rpm)
